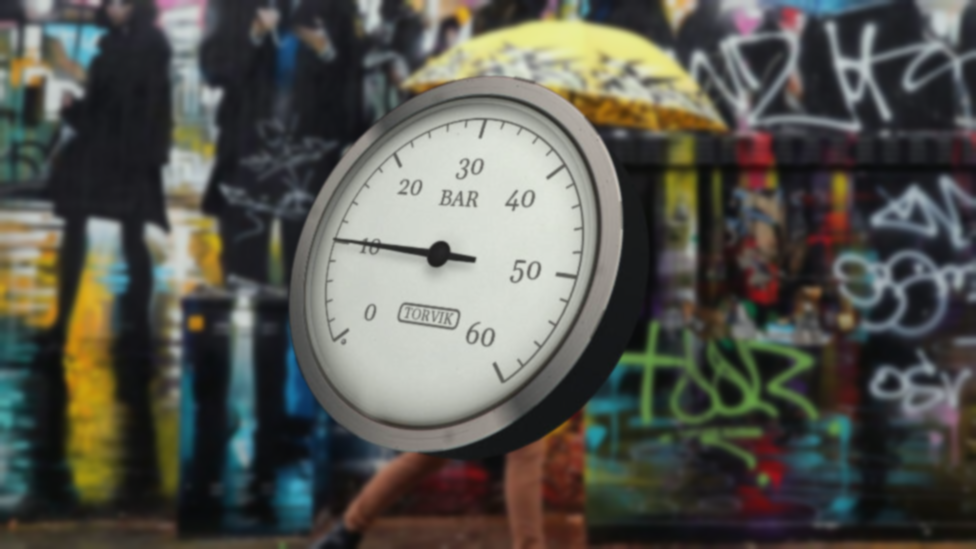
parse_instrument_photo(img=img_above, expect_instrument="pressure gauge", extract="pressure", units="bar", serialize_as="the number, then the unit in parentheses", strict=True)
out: 10 (bar)
